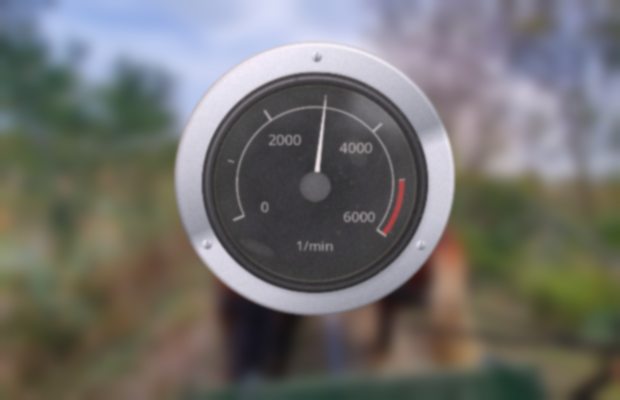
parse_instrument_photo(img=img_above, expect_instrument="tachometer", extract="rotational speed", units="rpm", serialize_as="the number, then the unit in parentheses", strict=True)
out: 3000 (rpm)
